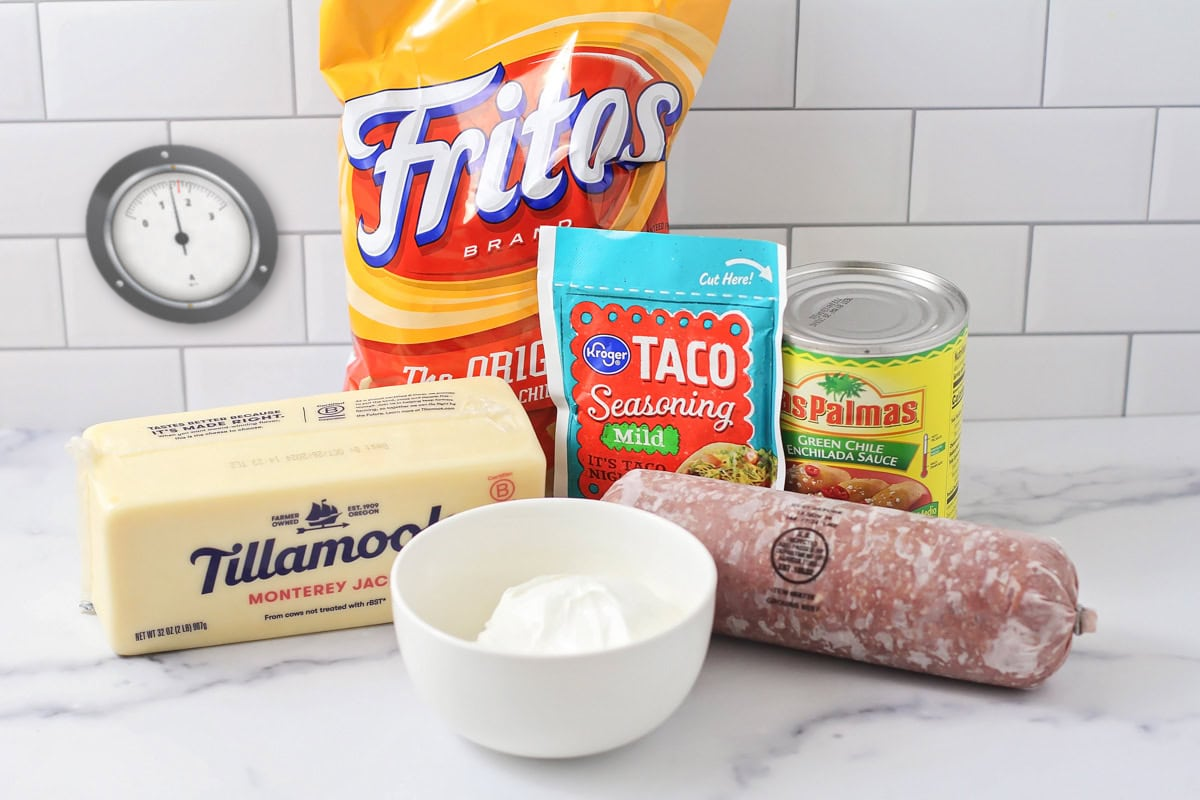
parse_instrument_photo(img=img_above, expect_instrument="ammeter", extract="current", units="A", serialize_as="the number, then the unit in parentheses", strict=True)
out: 1.5 (A)
